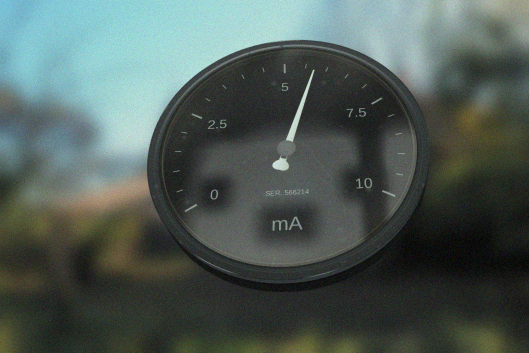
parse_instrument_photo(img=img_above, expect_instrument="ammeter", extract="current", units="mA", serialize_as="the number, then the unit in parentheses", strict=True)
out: 5.75 (mA)
